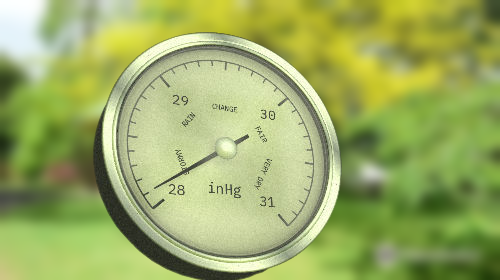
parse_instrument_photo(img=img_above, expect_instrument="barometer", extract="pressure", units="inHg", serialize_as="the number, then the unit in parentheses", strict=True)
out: 28.1 (inHg)
